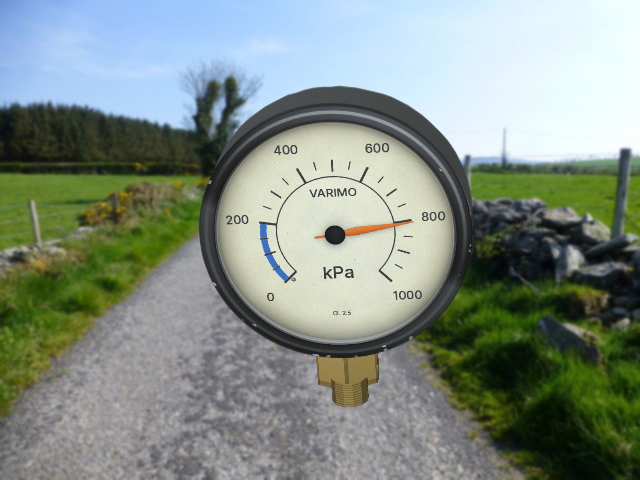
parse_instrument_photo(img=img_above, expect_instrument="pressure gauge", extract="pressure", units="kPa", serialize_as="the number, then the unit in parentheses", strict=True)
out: 800 (kPa)
